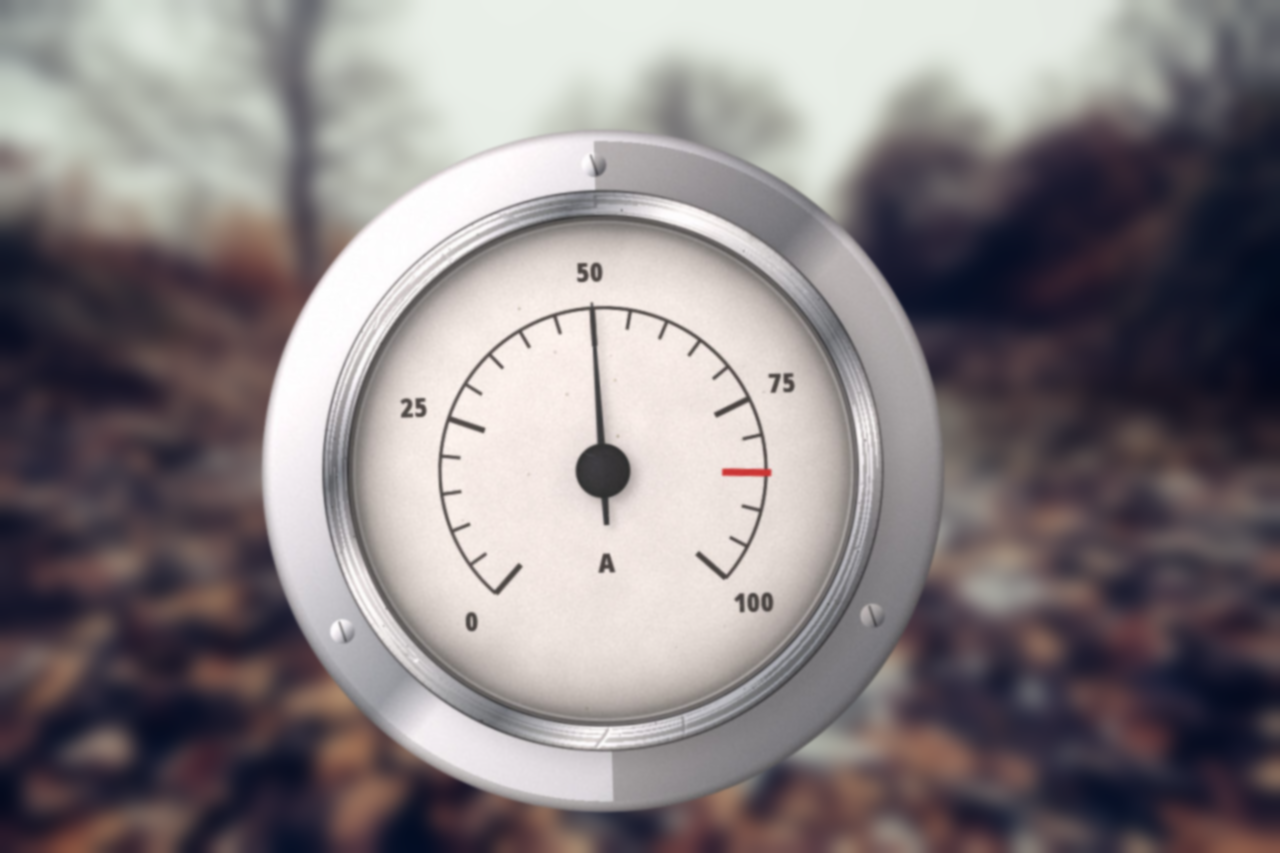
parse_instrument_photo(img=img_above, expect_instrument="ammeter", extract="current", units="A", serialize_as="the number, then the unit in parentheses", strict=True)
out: 50 (A)
